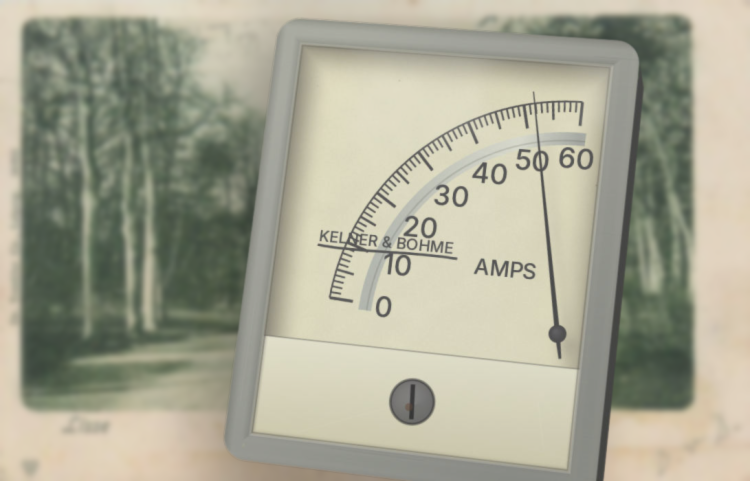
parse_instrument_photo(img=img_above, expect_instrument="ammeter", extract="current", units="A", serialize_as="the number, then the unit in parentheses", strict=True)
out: 52 (A)
